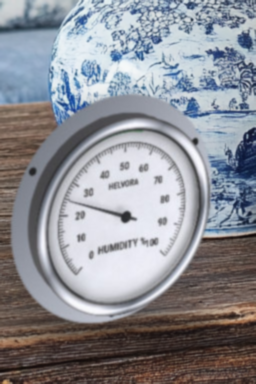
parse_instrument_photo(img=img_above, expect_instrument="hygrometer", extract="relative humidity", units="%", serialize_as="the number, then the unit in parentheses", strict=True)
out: 25 (%)
